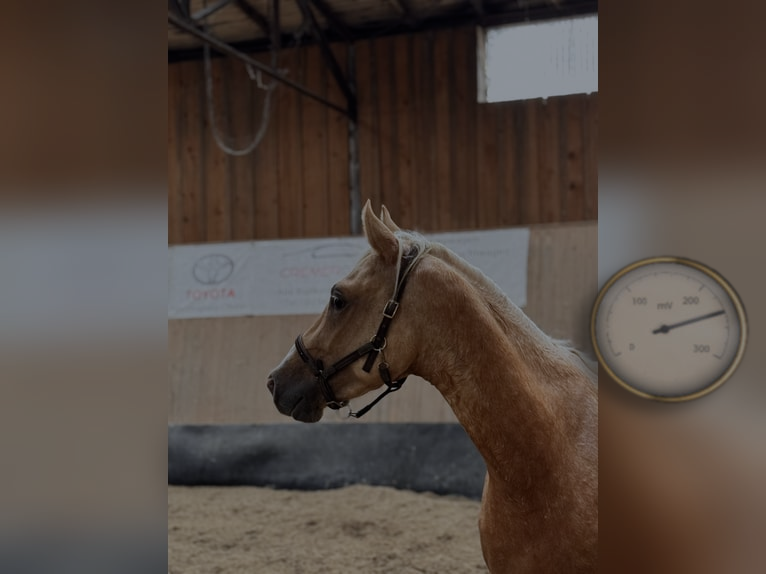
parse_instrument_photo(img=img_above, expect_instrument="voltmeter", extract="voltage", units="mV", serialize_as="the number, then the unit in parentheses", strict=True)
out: 240 (mV)
